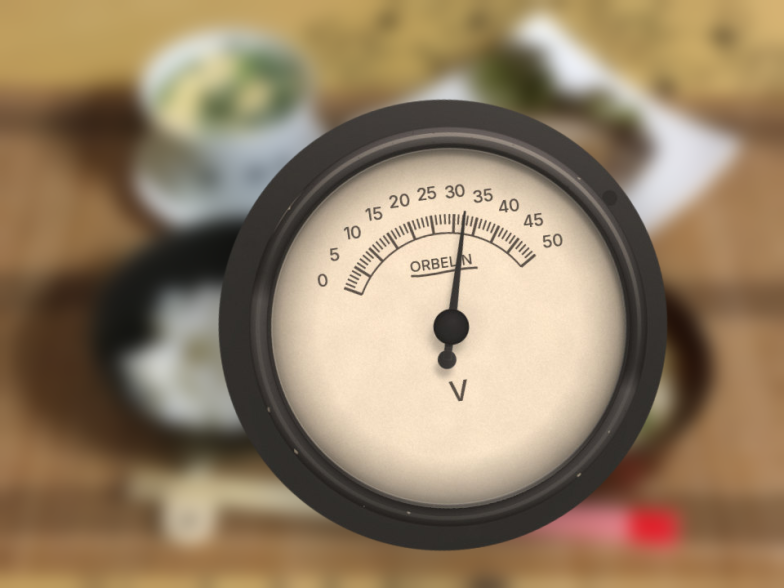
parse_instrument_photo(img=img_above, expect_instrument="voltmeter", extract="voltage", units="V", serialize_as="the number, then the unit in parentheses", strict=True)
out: 32 (V)
